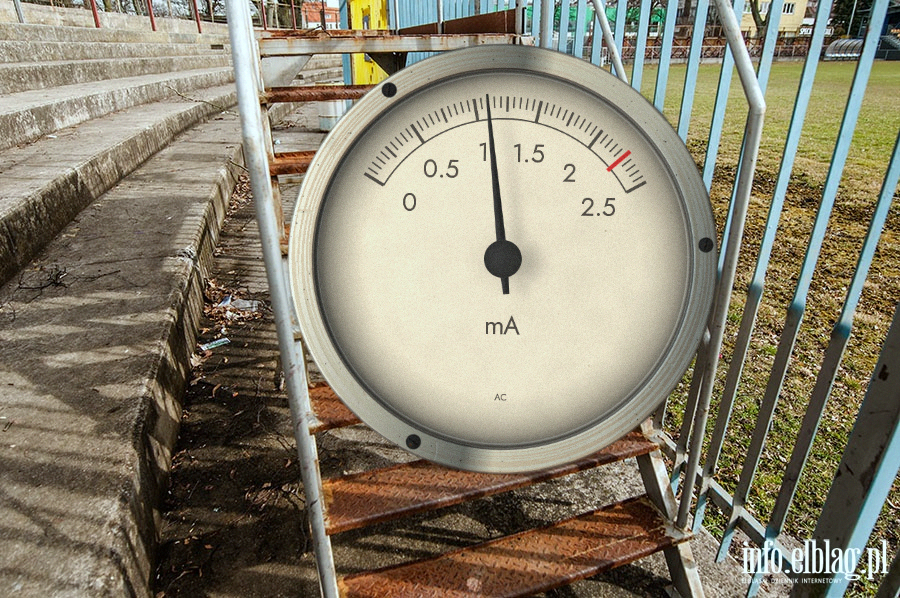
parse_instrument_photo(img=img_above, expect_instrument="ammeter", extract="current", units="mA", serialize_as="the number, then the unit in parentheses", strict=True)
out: 1.1 (mA)
